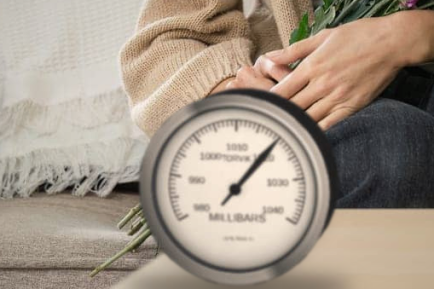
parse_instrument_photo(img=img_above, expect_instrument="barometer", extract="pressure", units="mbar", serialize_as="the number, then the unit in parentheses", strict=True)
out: 1020 (mbar)
